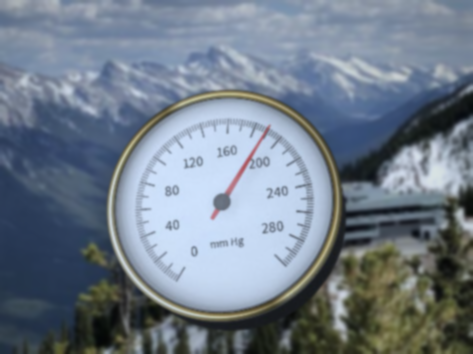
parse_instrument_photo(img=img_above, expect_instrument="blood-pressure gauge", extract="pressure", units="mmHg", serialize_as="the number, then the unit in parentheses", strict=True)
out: 190 (mmHg)
